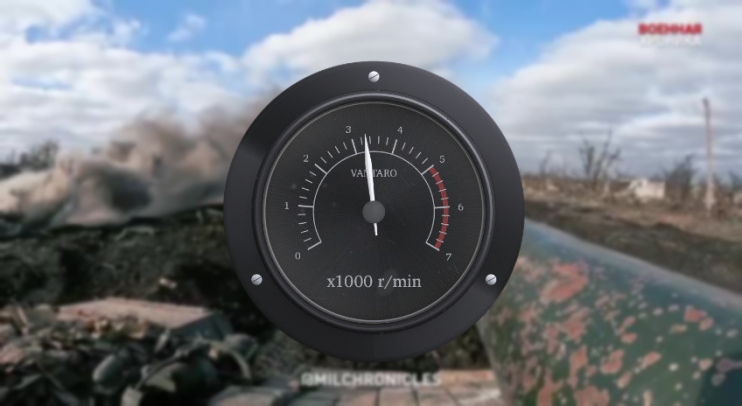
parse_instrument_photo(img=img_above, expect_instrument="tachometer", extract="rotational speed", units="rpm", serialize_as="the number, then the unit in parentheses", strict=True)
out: 3300 (rpm)
